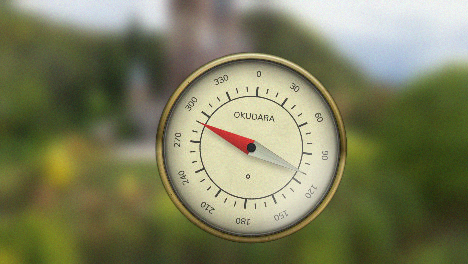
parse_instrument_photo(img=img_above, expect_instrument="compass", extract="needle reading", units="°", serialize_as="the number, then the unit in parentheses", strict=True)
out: 290 (°)
